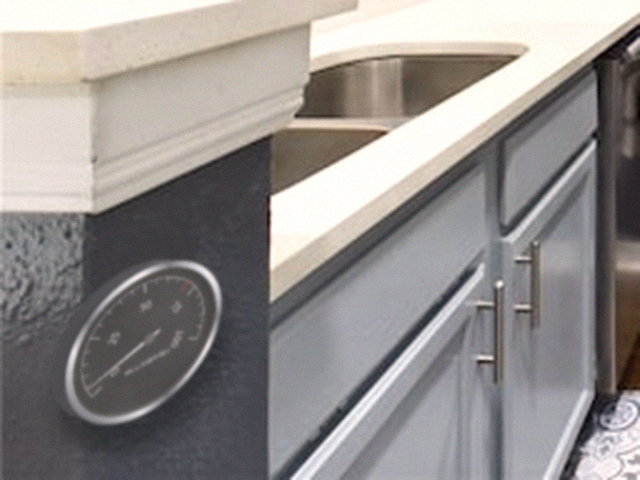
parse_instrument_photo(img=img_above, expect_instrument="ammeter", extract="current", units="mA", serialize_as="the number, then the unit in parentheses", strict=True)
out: 5 (mA)
